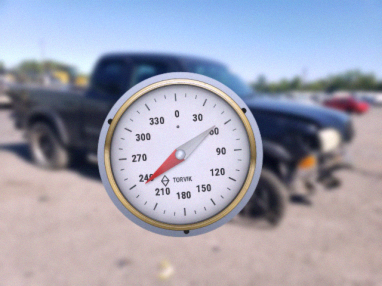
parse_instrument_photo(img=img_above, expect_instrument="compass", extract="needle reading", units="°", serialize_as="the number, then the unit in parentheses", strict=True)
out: 235 (°)
